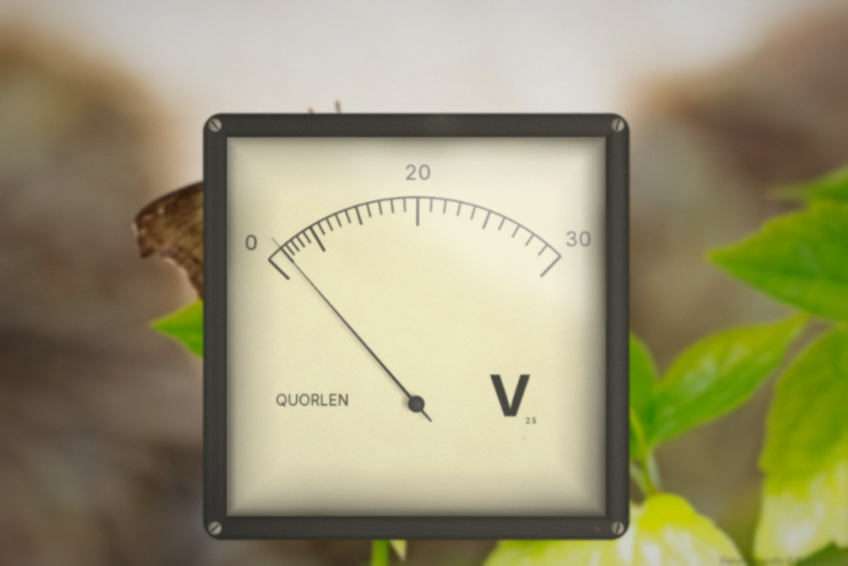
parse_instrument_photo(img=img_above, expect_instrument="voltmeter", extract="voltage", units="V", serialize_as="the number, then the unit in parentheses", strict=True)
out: 5 (V)
